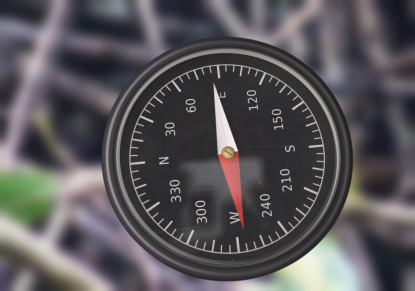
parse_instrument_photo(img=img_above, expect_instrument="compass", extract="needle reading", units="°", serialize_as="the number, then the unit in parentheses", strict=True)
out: 265 (°)
